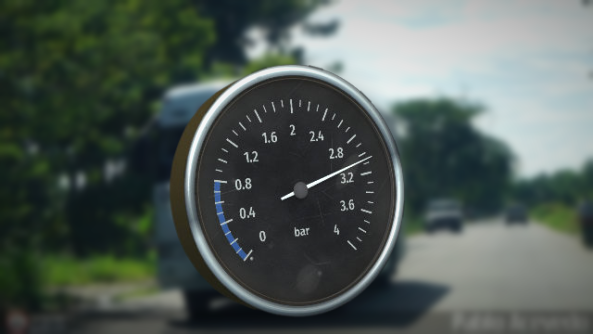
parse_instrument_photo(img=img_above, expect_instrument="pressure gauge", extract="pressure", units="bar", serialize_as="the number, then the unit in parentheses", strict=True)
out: 3.05 (bar)
